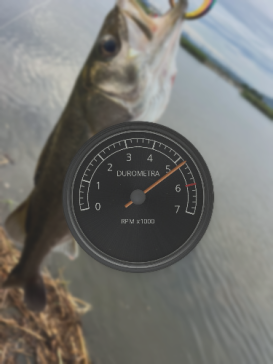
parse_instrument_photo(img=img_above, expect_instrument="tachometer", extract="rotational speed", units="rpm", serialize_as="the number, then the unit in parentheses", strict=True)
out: 5200 (rpm)
